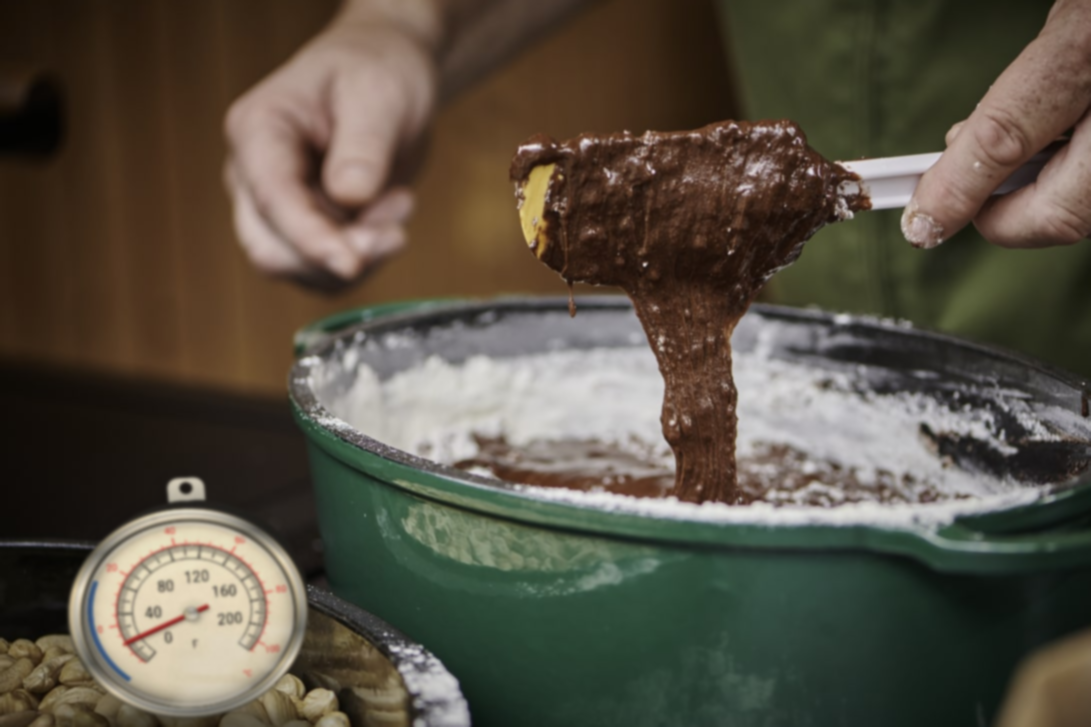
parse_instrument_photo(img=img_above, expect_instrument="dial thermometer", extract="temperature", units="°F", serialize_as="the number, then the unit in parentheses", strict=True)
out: 20 (°F)
